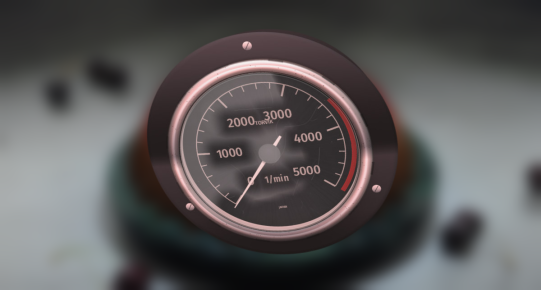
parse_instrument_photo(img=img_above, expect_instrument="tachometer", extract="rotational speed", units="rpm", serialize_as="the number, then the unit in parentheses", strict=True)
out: 0 (rpm)
